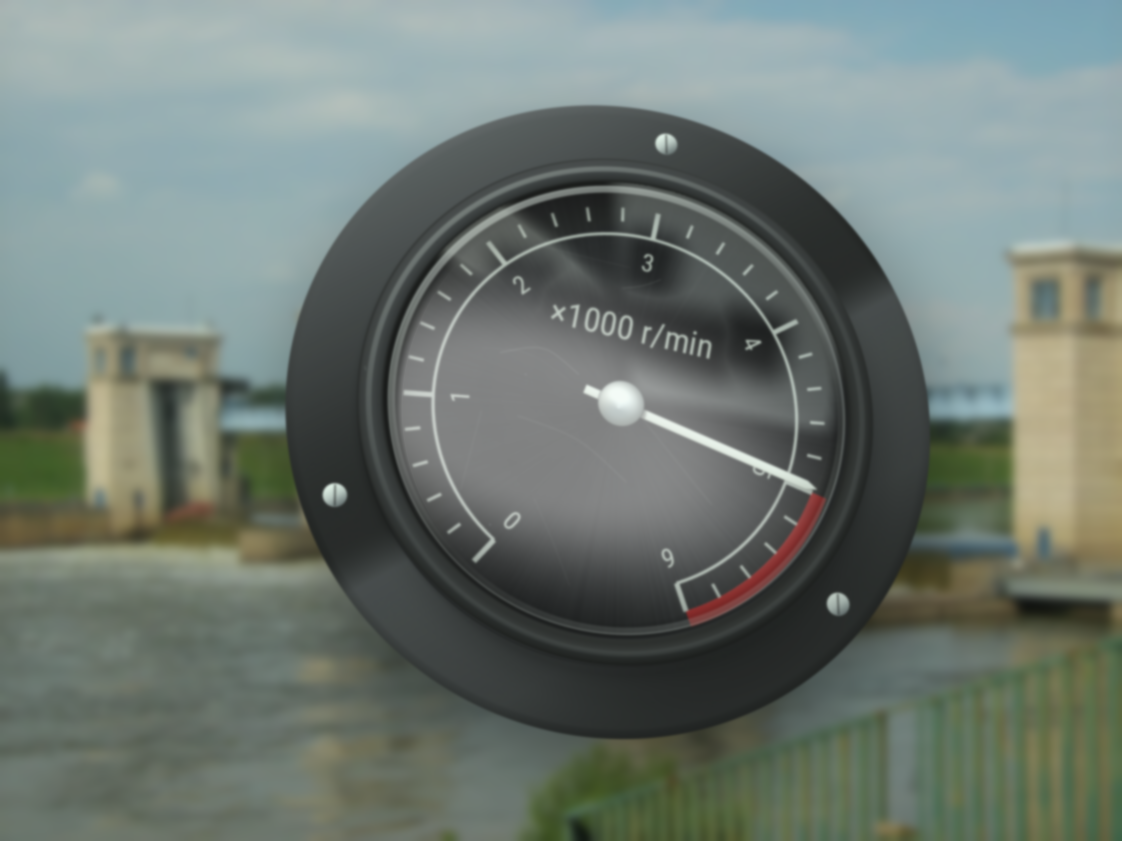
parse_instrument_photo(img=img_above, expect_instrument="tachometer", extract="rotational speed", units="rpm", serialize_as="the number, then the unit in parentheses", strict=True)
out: 5000 (rpm)
